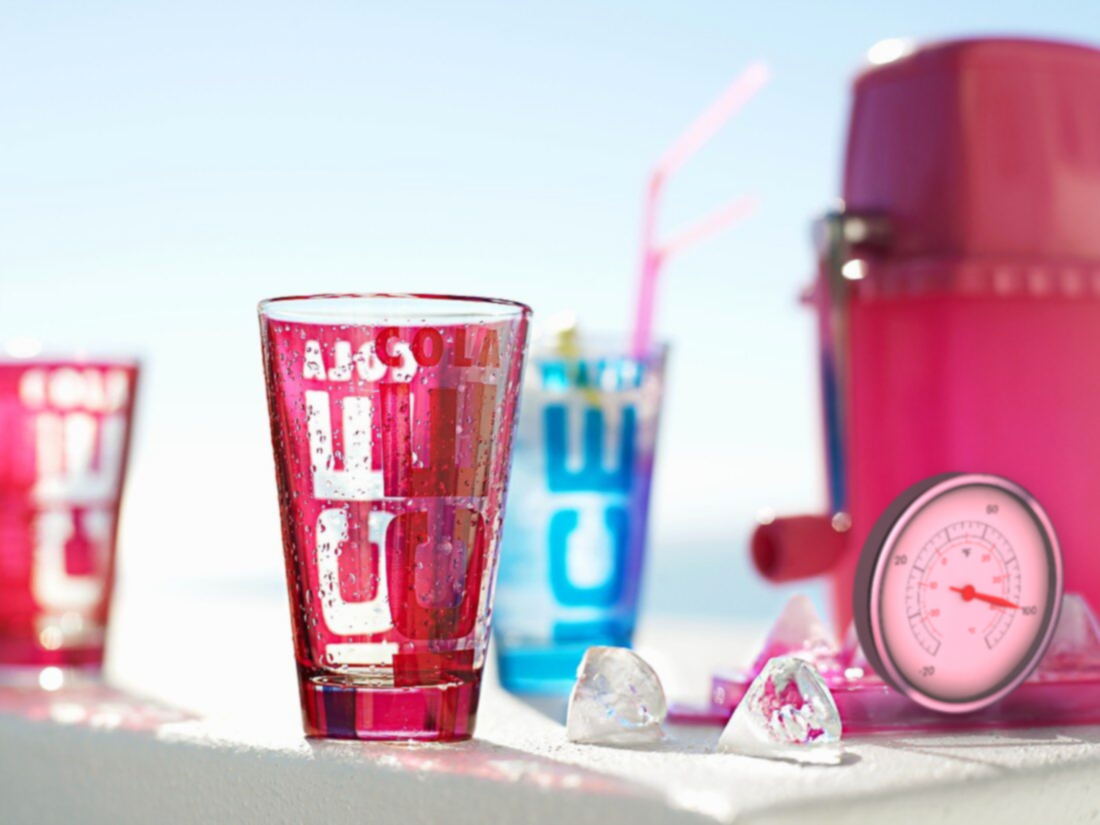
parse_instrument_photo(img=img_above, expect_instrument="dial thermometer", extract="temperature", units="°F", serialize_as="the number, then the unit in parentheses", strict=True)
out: 100 (°F)
